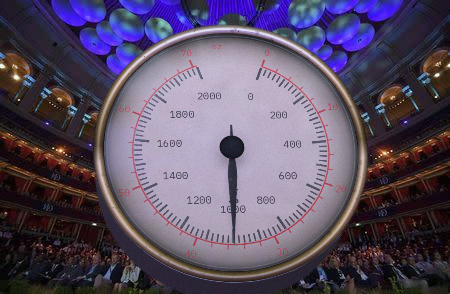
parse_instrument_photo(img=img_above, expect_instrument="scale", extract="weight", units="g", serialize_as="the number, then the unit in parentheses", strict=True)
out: 1000 (g)
